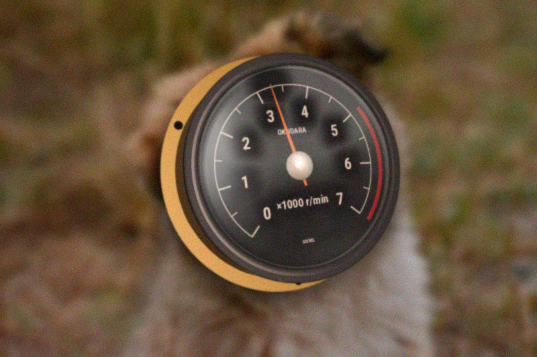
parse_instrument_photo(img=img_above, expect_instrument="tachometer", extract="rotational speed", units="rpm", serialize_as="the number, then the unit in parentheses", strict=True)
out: 3250 (rpm)
